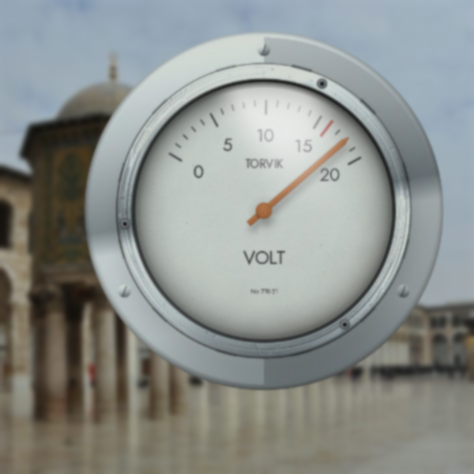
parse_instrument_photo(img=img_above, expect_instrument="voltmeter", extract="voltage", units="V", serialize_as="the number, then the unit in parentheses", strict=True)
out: 18 (V)
